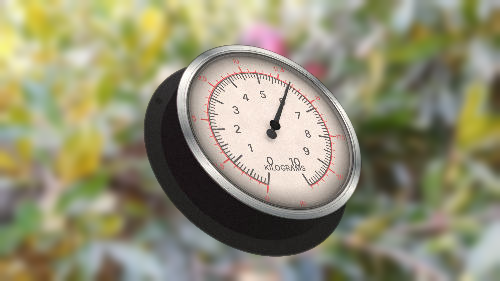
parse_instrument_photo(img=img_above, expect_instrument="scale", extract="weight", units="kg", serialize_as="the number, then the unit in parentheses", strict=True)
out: 6 (kg)
